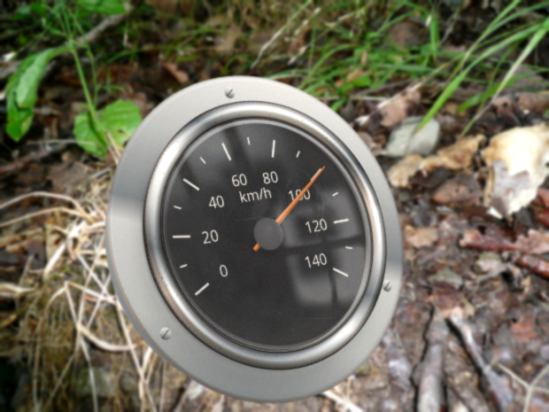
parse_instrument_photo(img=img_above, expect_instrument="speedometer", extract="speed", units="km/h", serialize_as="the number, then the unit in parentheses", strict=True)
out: 100 (km/h)
